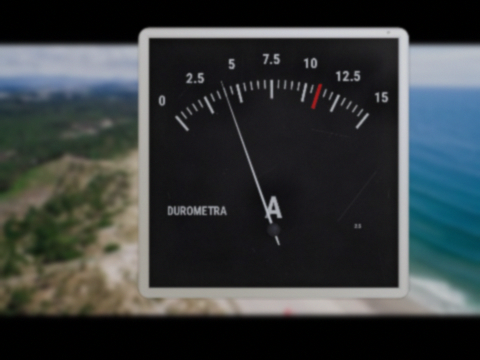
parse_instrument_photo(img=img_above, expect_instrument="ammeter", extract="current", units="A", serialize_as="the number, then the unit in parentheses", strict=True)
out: 4 (A)
